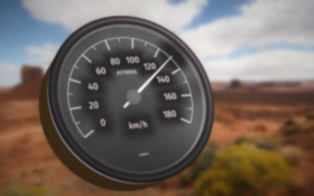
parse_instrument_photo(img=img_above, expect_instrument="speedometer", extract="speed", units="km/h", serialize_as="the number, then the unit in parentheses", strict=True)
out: 130 (km/h)
